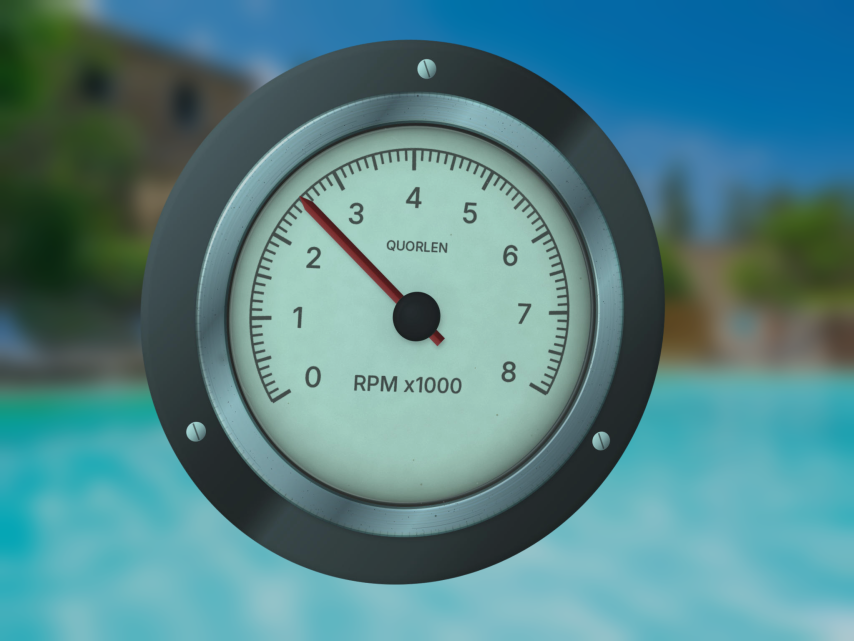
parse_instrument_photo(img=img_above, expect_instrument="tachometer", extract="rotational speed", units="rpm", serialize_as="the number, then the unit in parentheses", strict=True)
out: 2500 (rpm)
